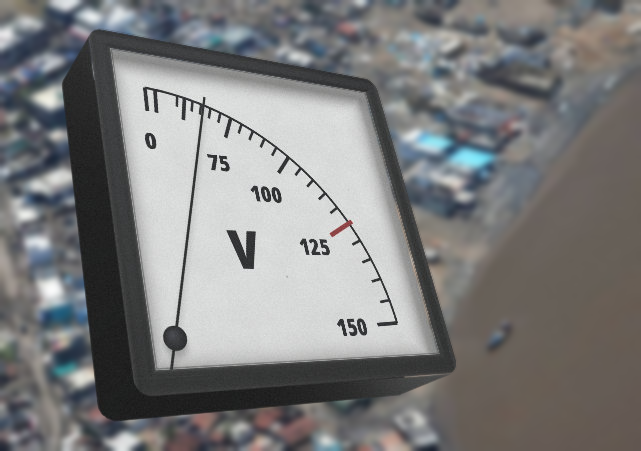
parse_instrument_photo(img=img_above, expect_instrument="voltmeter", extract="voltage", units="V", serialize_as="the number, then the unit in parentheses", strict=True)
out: 60 (V)
